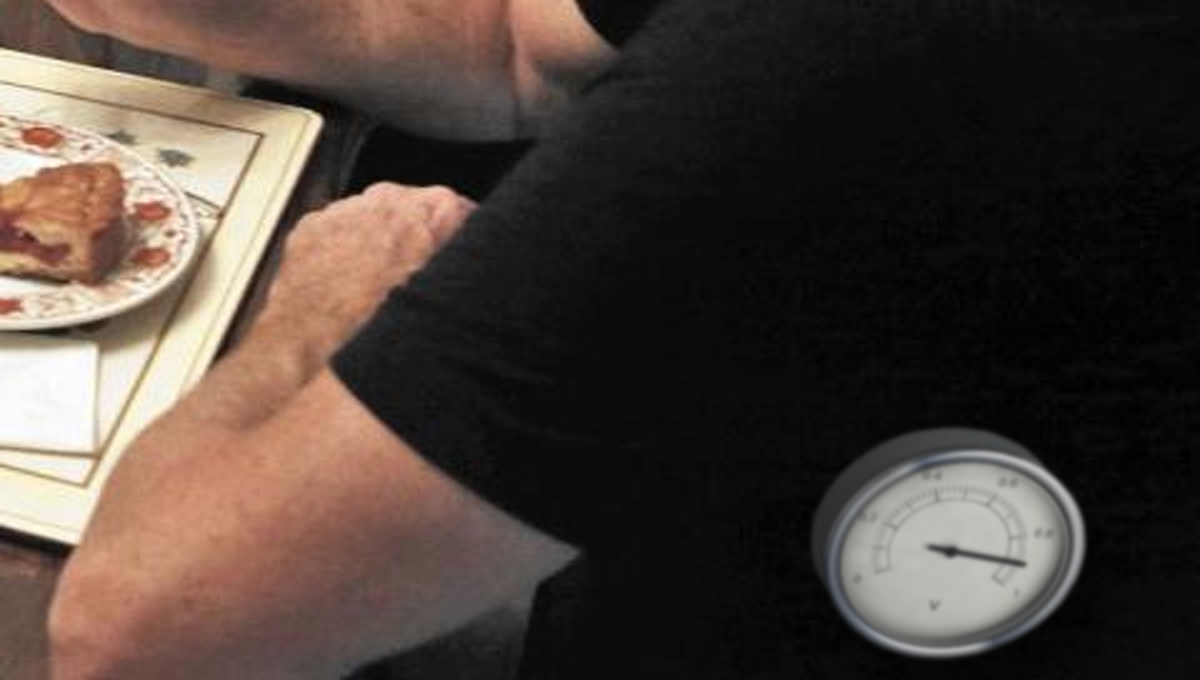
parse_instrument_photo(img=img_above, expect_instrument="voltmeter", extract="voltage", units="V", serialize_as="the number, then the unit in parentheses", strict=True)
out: 0.9 (V)
